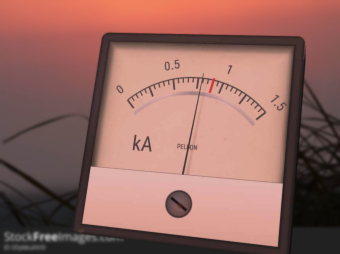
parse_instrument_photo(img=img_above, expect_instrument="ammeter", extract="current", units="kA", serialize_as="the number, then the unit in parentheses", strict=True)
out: 0.8 (kA)
